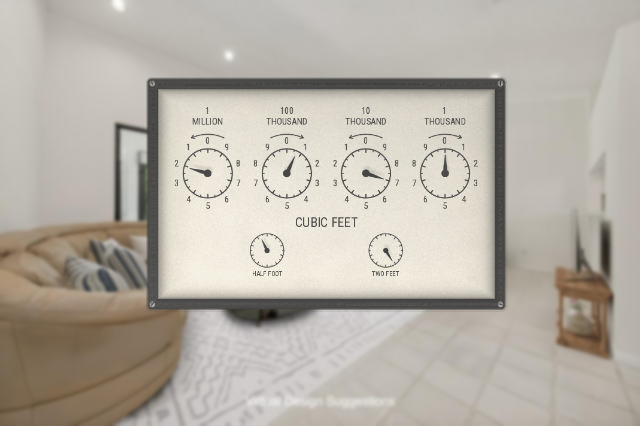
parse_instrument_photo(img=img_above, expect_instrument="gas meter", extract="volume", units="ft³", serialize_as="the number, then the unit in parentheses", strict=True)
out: 207000 (ft³)
